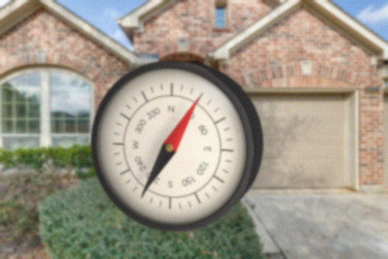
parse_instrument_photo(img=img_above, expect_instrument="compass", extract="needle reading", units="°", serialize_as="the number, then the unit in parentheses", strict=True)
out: 30 (°)
